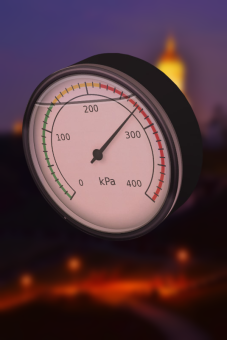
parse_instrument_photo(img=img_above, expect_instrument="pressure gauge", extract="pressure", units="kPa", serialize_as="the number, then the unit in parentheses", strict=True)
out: 275 (kPa)
